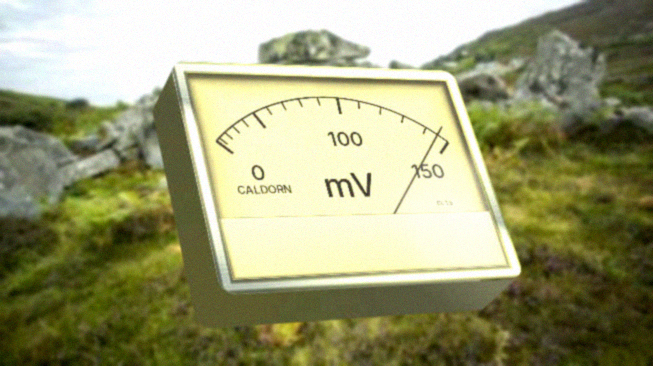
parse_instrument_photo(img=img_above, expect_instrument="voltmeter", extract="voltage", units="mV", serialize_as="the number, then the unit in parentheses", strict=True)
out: 145 (mV)
